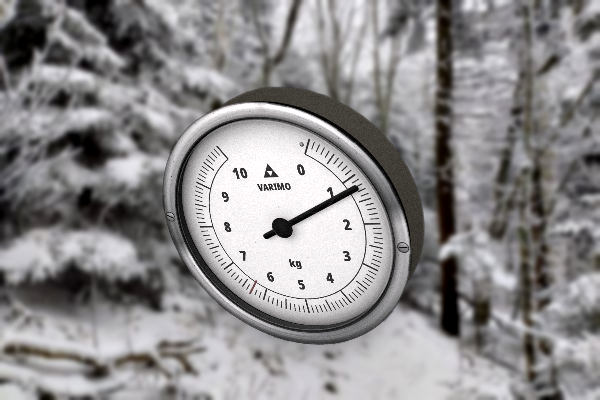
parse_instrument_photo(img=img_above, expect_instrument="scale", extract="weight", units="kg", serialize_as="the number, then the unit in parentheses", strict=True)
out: 1.2 (kg)
